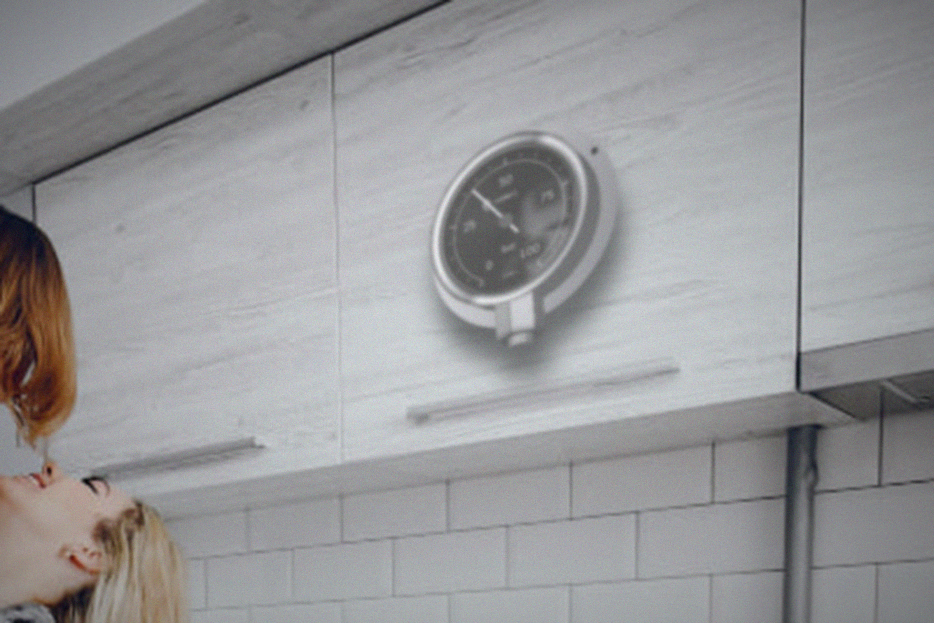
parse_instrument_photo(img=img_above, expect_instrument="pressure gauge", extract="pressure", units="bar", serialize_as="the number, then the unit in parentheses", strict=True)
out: 37.5 (bar)
